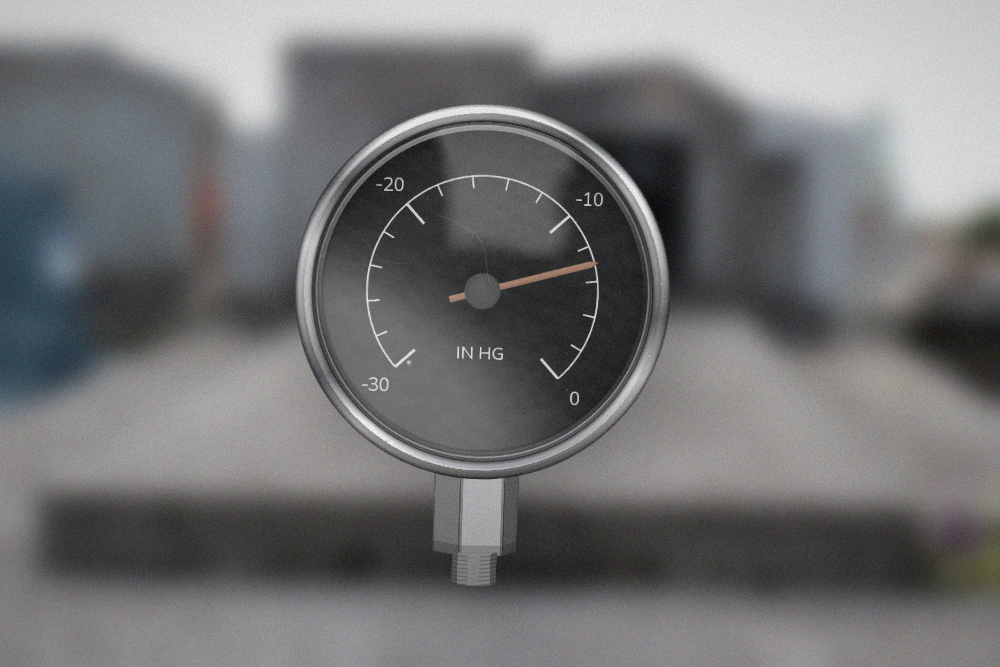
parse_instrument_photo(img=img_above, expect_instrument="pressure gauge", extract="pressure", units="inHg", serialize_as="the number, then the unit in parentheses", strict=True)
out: -7 (inHg)
